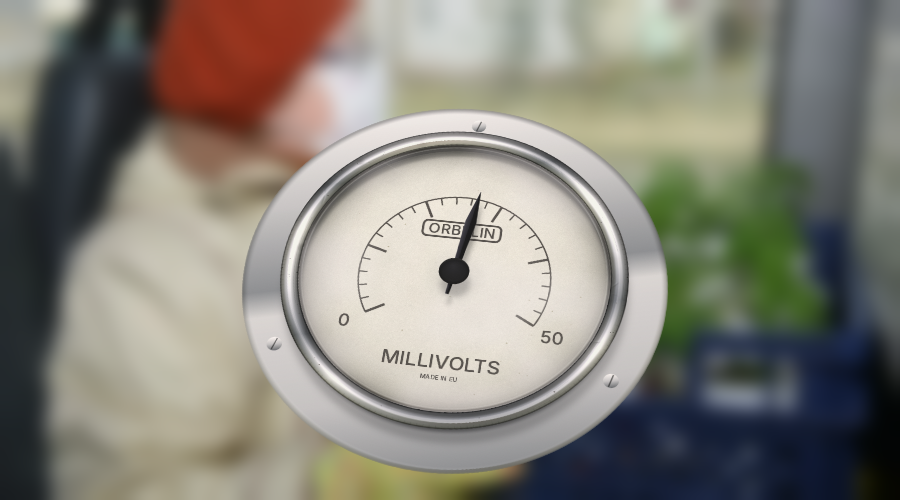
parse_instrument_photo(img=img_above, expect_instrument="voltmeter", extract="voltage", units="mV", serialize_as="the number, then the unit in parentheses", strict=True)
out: 27 (mV)
